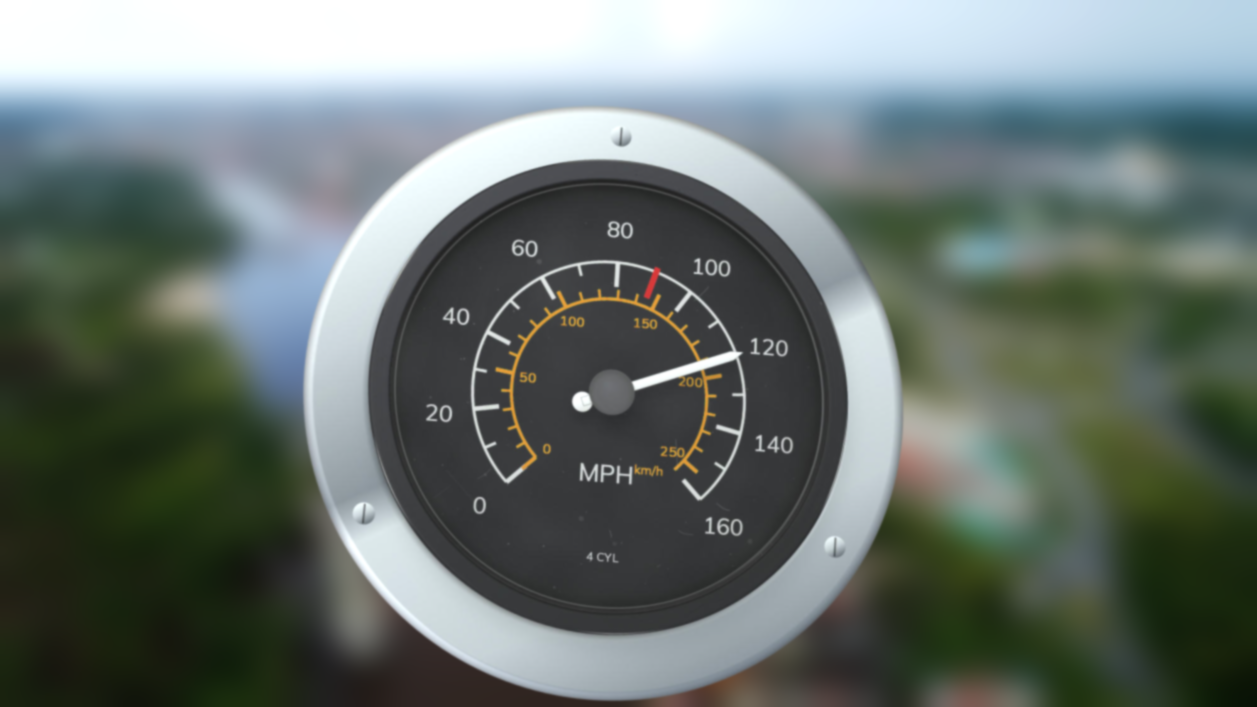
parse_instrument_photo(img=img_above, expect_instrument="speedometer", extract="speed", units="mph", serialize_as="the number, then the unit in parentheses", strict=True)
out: 120 (mph)
